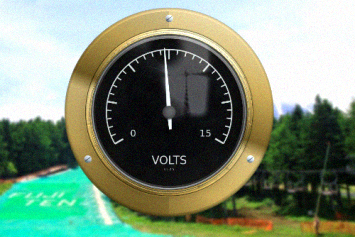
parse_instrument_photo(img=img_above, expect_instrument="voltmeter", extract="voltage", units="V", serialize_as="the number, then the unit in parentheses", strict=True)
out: 7.25 (V)
